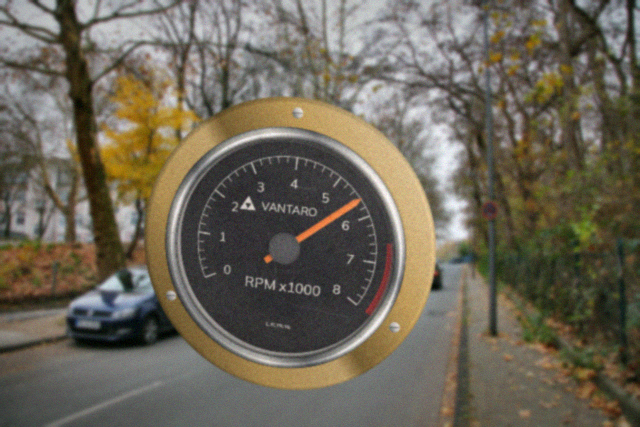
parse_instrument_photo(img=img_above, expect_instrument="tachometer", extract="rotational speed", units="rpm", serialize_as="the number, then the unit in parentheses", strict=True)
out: 5600 (rpm)
